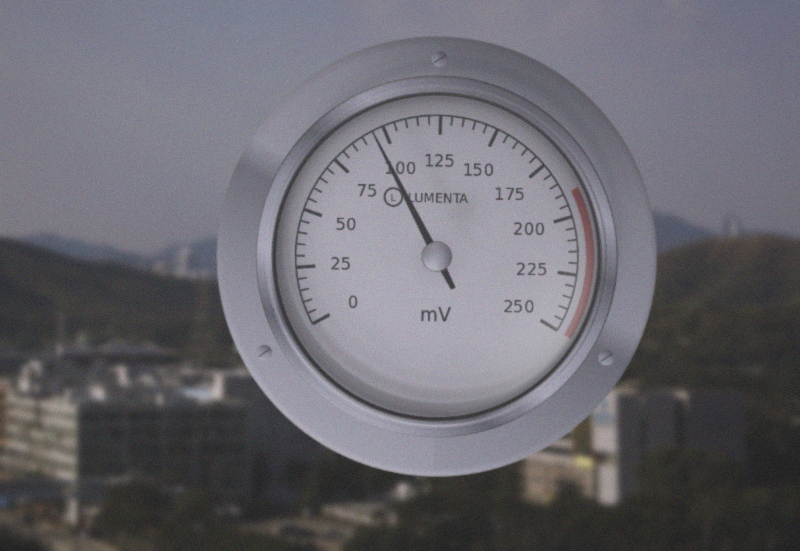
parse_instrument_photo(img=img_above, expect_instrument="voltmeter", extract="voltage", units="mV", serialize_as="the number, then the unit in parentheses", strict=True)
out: 95 (mV)
